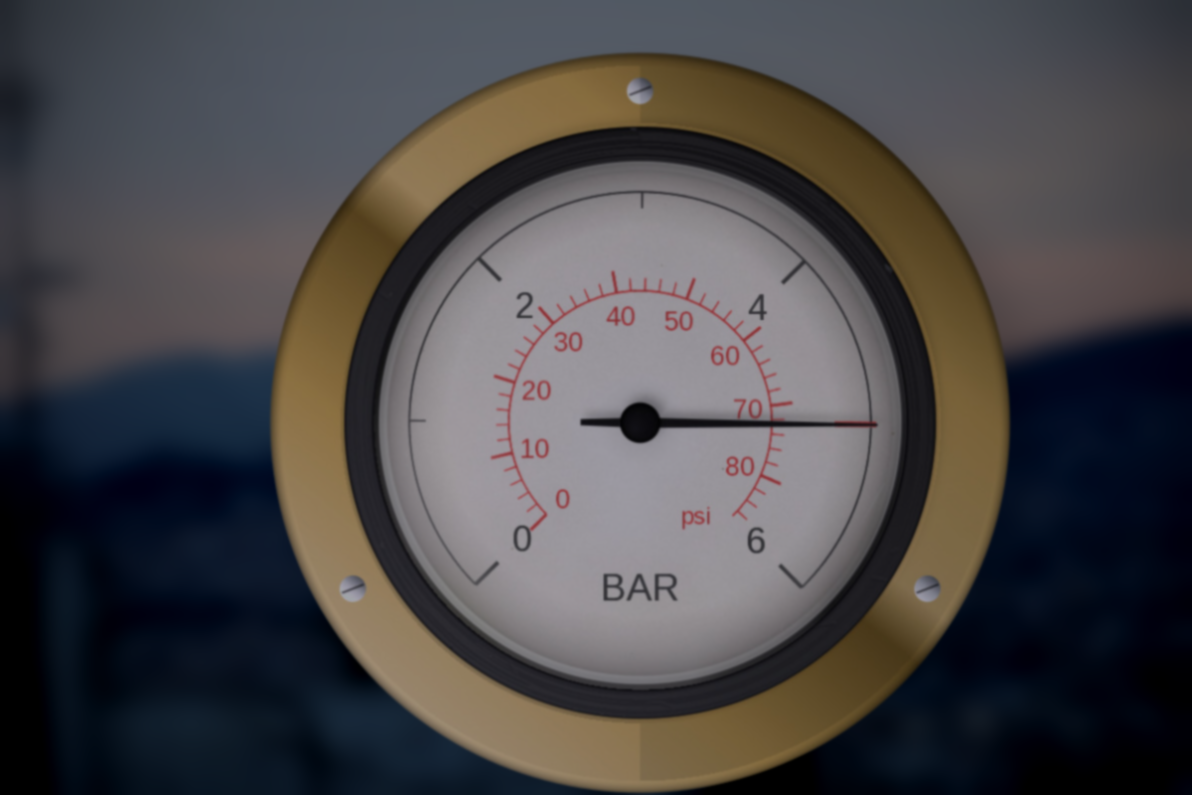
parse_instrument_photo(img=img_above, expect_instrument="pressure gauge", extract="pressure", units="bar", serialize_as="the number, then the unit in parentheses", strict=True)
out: 5 (bar)
